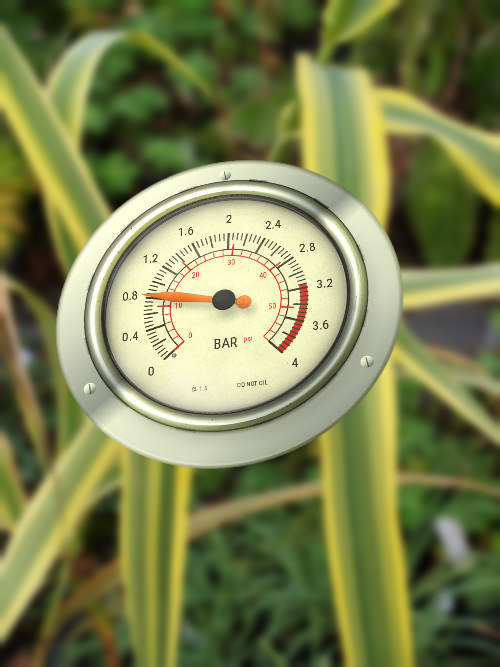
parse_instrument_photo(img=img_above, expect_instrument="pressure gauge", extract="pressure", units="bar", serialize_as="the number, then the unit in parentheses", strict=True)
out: 0.8 (bar)
